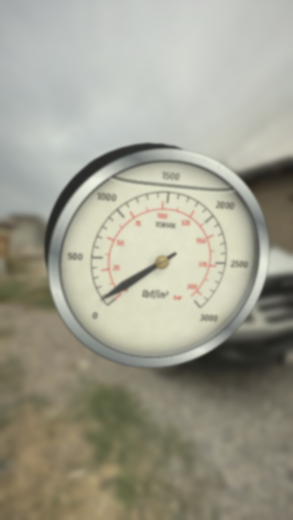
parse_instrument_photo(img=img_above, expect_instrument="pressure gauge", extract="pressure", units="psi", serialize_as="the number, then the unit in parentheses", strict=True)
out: 100 (psi)
